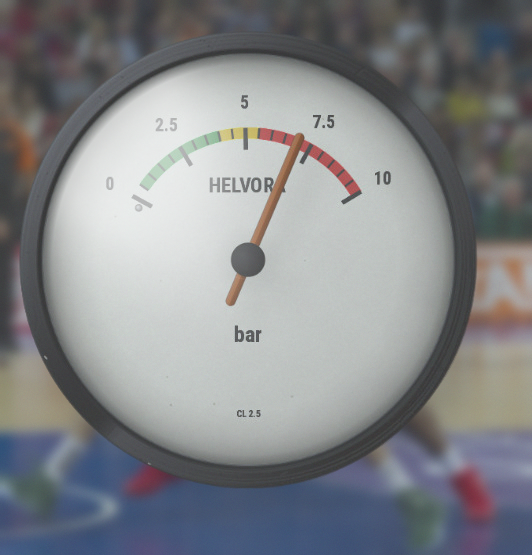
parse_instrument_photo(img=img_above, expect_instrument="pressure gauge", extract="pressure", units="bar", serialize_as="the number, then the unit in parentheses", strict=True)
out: 7 (bar)
